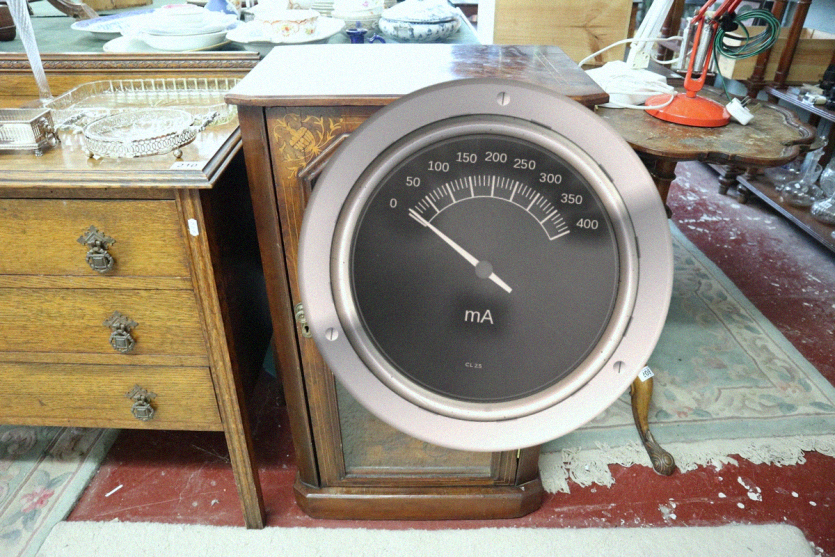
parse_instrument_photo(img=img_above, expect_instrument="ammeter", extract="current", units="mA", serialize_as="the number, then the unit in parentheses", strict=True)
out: 10 (mA)
